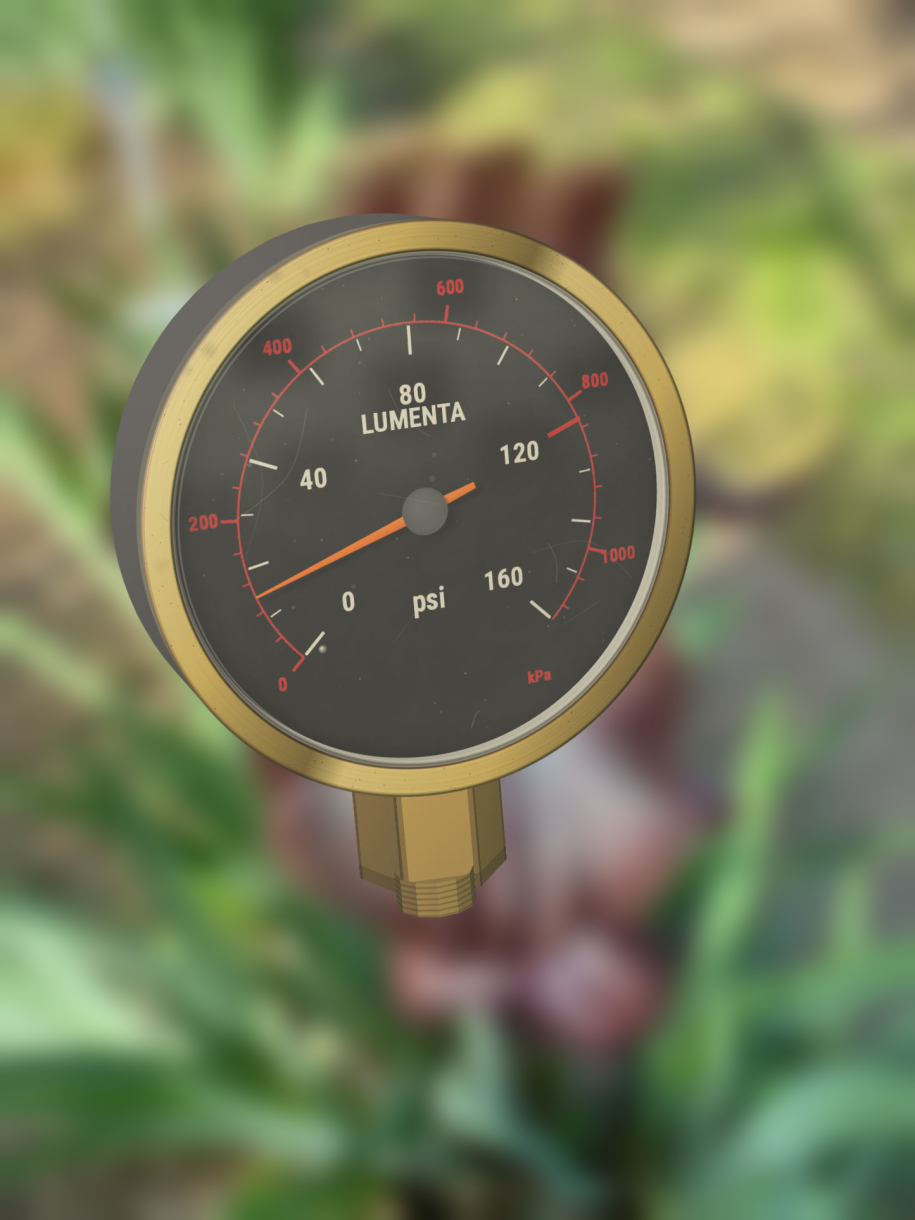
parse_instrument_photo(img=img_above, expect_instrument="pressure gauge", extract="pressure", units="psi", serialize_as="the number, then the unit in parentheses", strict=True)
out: 15 (psi)
